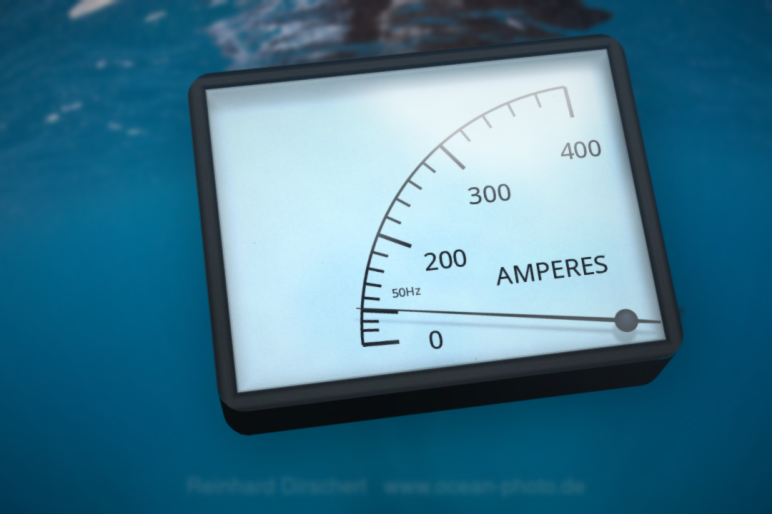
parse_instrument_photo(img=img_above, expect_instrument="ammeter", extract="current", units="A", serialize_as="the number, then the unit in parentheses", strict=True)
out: 100 (A)
